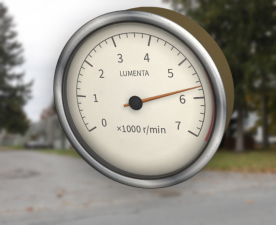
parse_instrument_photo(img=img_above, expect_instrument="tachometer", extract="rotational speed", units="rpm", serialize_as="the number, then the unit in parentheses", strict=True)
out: 5700 (rpm)
